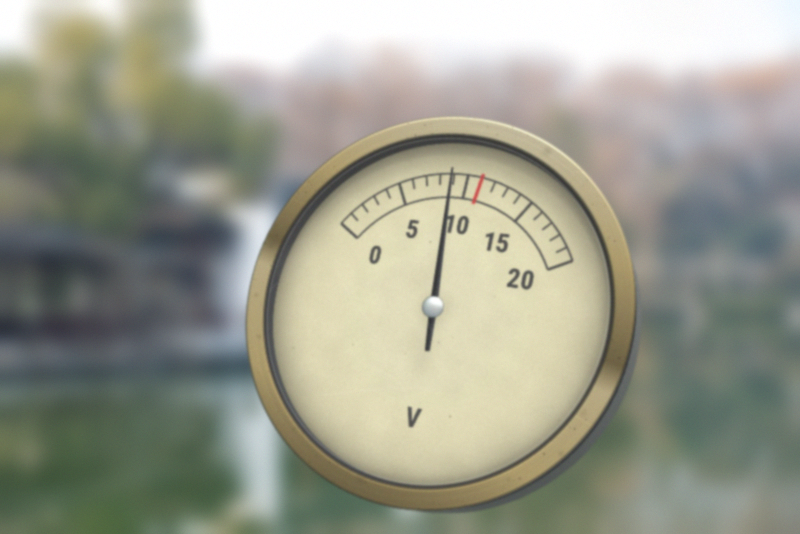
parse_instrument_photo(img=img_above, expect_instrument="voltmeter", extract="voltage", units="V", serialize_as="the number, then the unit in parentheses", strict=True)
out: 9 (V)
